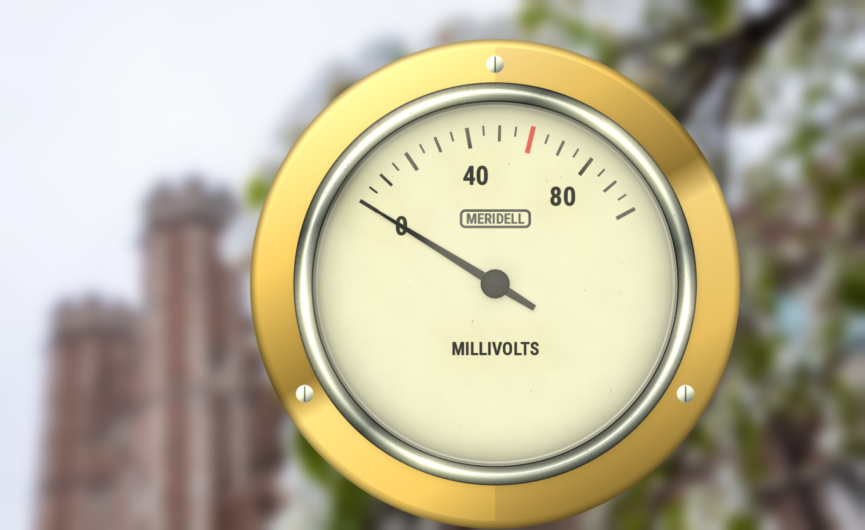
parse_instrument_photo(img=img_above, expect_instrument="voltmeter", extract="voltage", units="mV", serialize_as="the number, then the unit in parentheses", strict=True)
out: 0 (mV)
